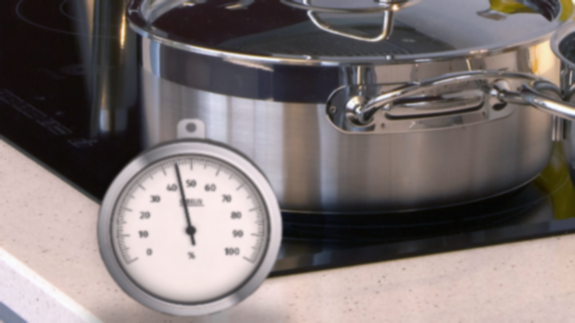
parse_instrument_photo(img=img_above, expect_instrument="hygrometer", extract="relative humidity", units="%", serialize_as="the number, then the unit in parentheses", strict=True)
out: 45 (%)
